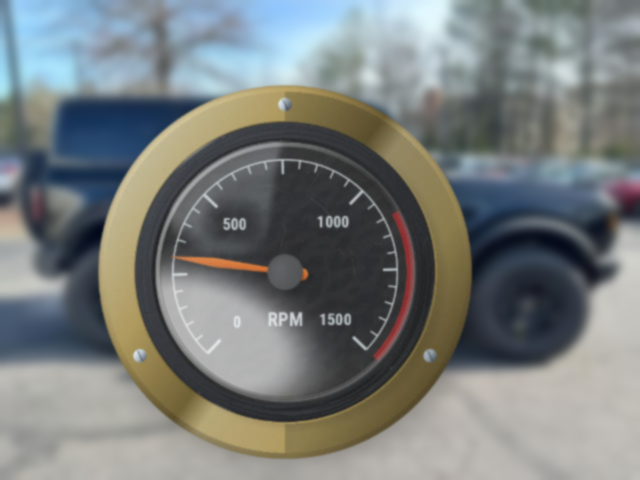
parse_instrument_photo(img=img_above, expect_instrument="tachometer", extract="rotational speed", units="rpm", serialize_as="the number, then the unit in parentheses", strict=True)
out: 300 (rpm)
